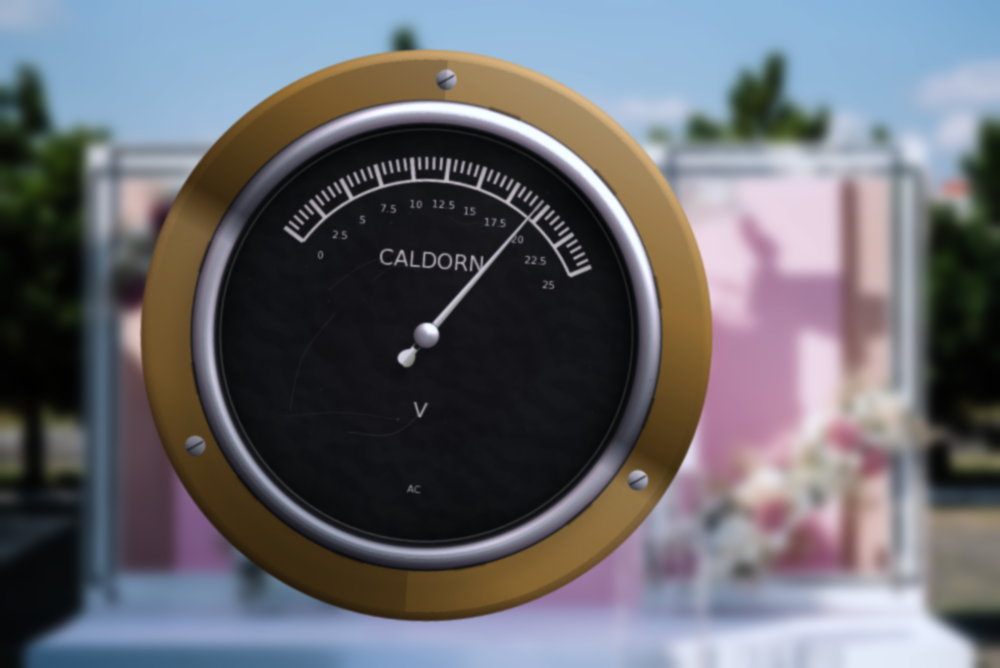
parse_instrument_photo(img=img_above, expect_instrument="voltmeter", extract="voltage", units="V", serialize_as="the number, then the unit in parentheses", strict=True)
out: 19.5 (V)
